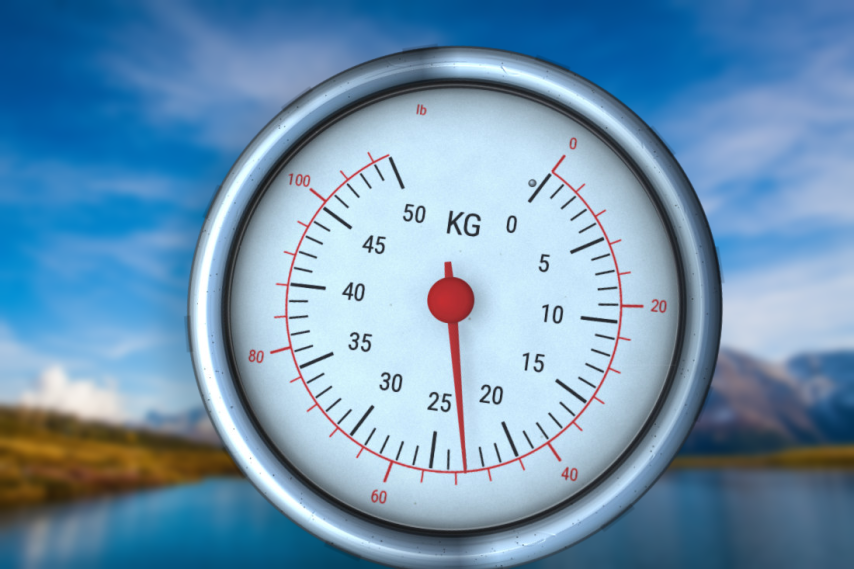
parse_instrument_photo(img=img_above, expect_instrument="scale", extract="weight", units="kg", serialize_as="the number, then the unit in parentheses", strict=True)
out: 23 (kg)
